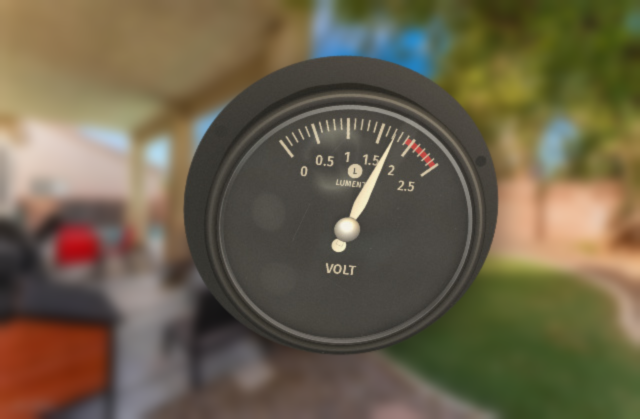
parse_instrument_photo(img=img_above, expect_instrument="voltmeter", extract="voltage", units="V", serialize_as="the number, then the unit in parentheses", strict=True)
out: 1.7 (V)
